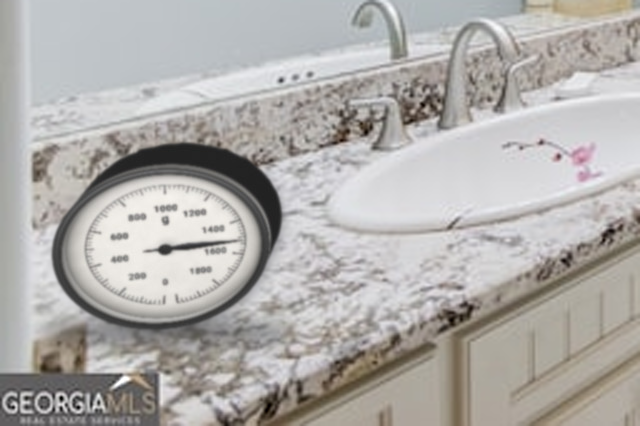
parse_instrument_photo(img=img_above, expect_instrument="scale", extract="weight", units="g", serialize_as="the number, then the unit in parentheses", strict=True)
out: 1500 (g)
